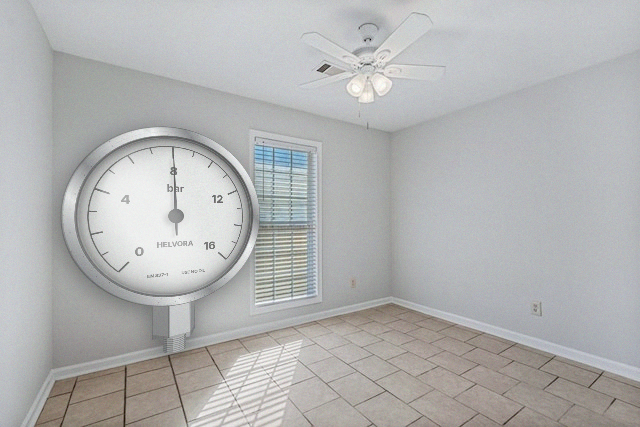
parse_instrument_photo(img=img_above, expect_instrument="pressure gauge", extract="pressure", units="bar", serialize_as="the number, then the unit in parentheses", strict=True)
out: 8 (bar)
